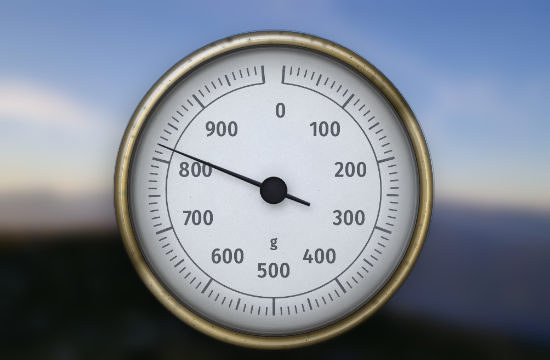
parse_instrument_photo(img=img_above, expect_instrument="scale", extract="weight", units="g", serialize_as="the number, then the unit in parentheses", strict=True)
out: 820 (g)
